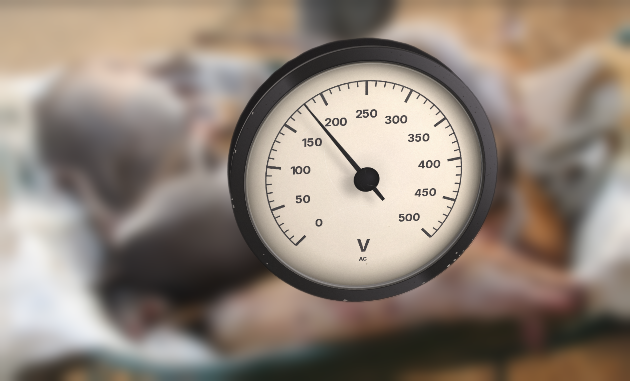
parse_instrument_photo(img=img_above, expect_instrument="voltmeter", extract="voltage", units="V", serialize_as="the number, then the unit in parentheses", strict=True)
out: 180 (V)
